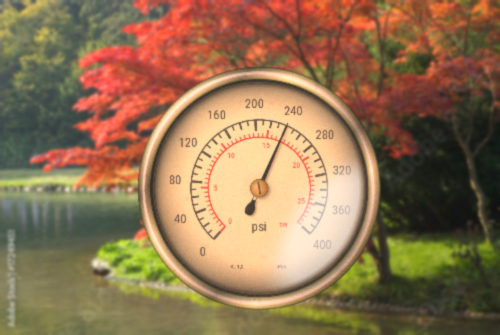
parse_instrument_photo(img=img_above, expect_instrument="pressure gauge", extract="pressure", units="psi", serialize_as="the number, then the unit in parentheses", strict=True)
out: 240 (psi)
